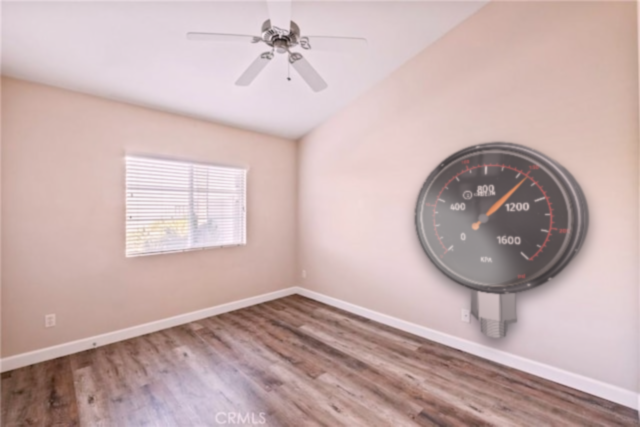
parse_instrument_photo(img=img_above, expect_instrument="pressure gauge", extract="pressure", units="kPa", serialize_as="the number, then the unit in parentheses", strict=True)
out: 1050 (kPa)
